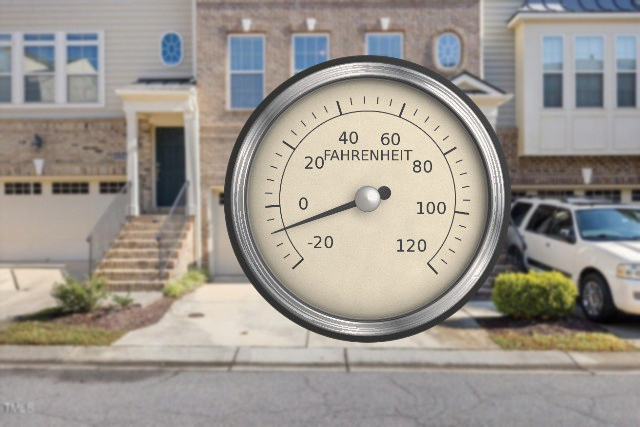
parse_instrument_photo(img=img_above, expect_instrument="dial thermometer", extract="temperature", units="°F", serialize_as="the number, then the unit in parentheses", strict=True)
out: -8 (°F)
